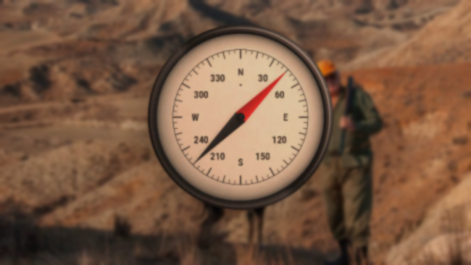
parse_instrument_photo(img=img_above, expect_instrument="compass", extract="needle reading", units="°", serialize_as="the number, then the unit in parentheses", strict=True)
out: 45 (°)
